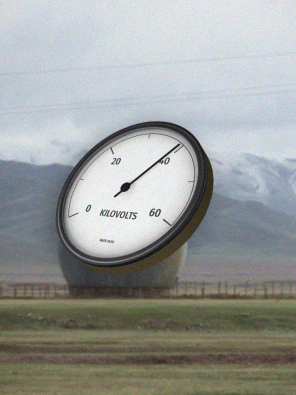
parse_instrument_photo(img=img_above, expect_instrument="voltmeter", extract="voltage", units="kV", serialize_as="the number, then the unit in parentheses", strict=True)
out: 40 (kV)
